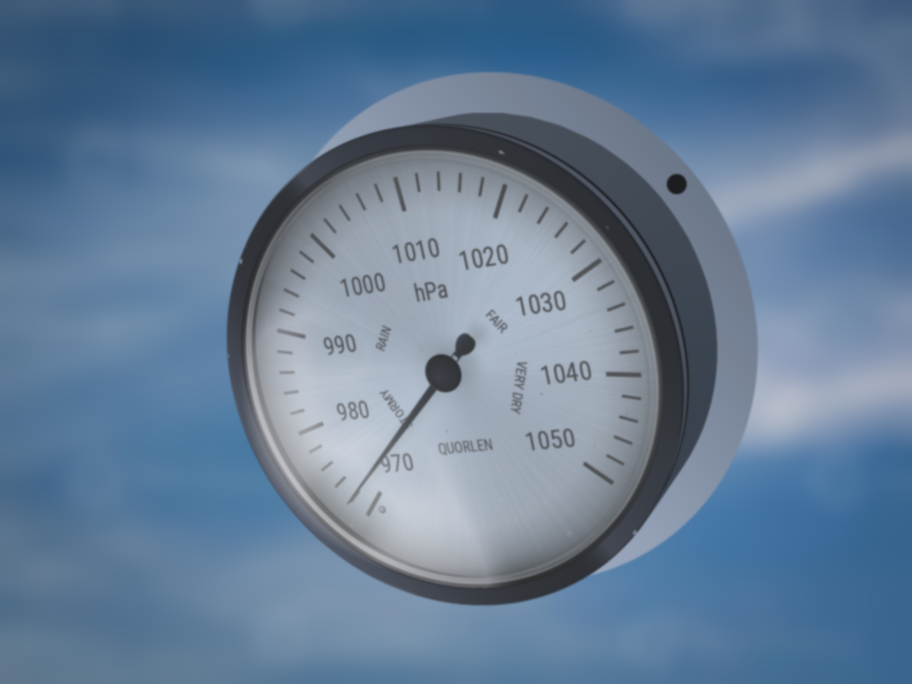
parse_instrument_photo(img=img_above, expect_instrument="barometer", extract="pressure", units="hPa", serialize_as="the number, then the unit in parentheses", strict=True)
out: 972 (hPa)
